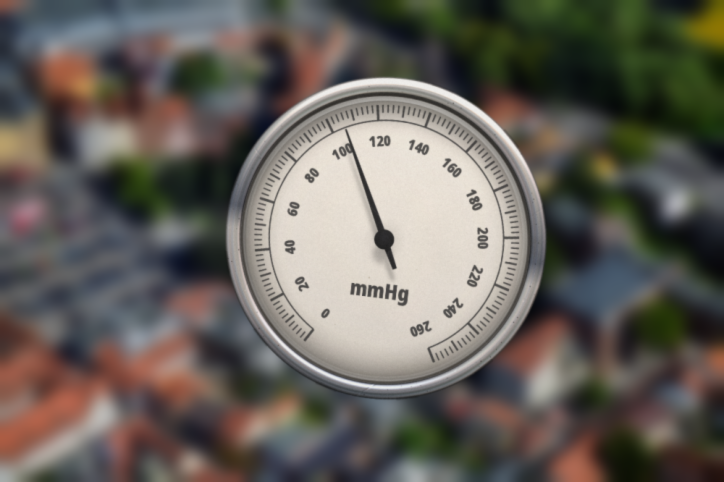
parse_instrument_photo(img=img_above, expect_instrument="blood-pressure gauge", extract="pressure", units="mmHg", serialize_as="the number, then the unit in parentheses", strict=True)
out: 106 (mmHg)
